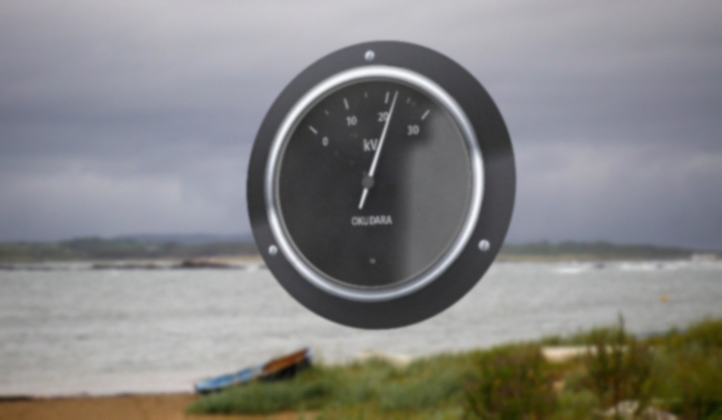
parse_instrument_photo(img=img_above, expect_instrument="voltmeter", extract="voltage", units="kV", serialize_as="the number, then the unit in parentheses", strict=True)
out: 22.5 (kV)
